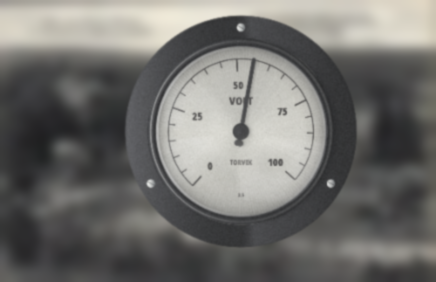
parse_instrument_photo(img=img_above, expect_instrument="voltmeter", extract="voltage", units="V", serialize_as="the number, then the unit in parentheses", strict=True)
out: 55 (V)
